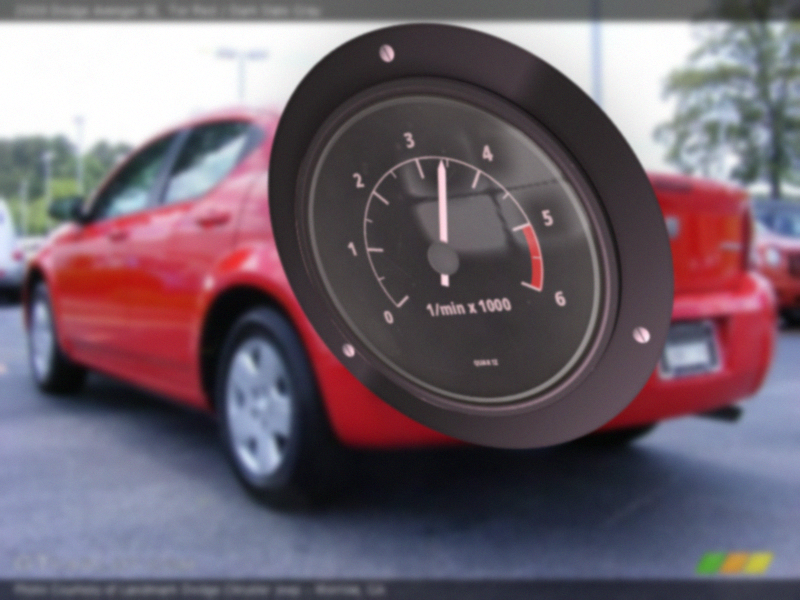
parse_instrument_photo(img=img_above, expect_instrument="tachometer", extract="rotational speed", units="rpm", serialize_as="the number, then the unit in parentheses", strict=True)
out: 3500 (rpm)
